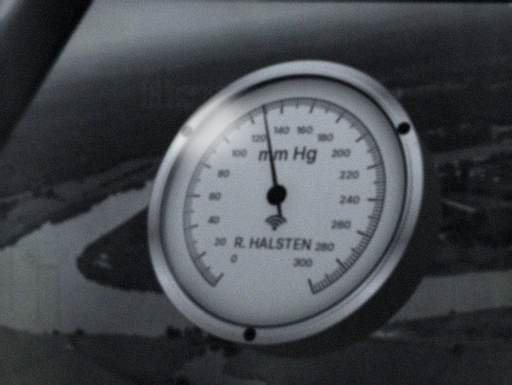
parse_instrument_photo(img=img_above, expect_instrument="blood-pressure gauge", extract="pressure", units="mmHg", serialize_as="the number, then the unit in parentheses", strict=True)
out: 130 (mmHg)
